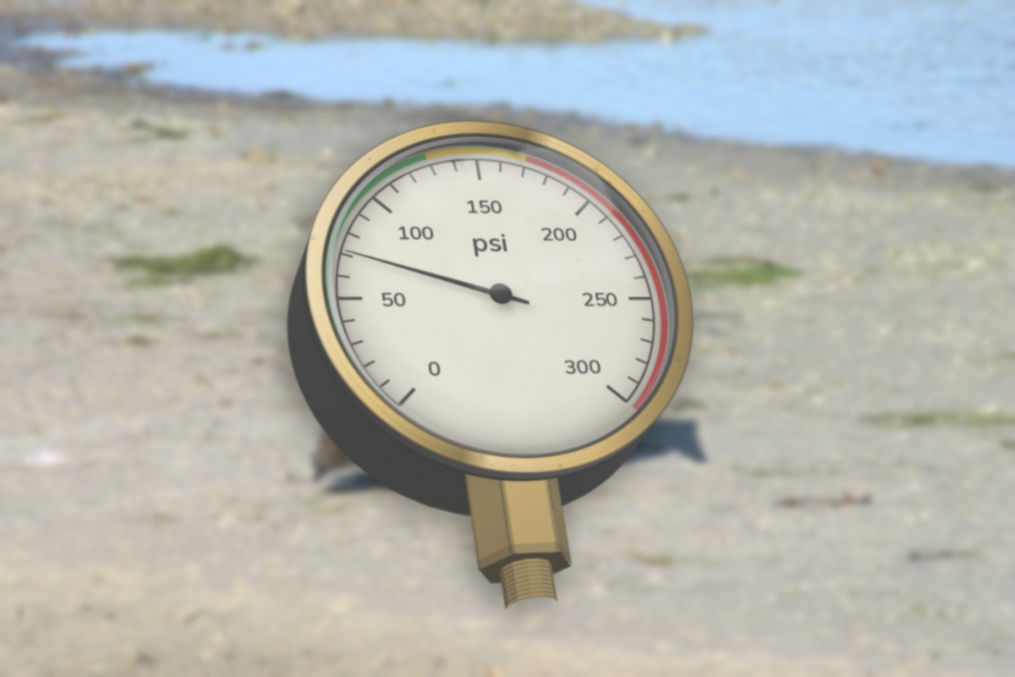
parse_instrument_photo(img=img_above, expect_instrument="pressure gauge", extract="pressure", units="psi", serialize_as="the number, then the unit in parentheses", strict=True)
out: 70 (psi)
